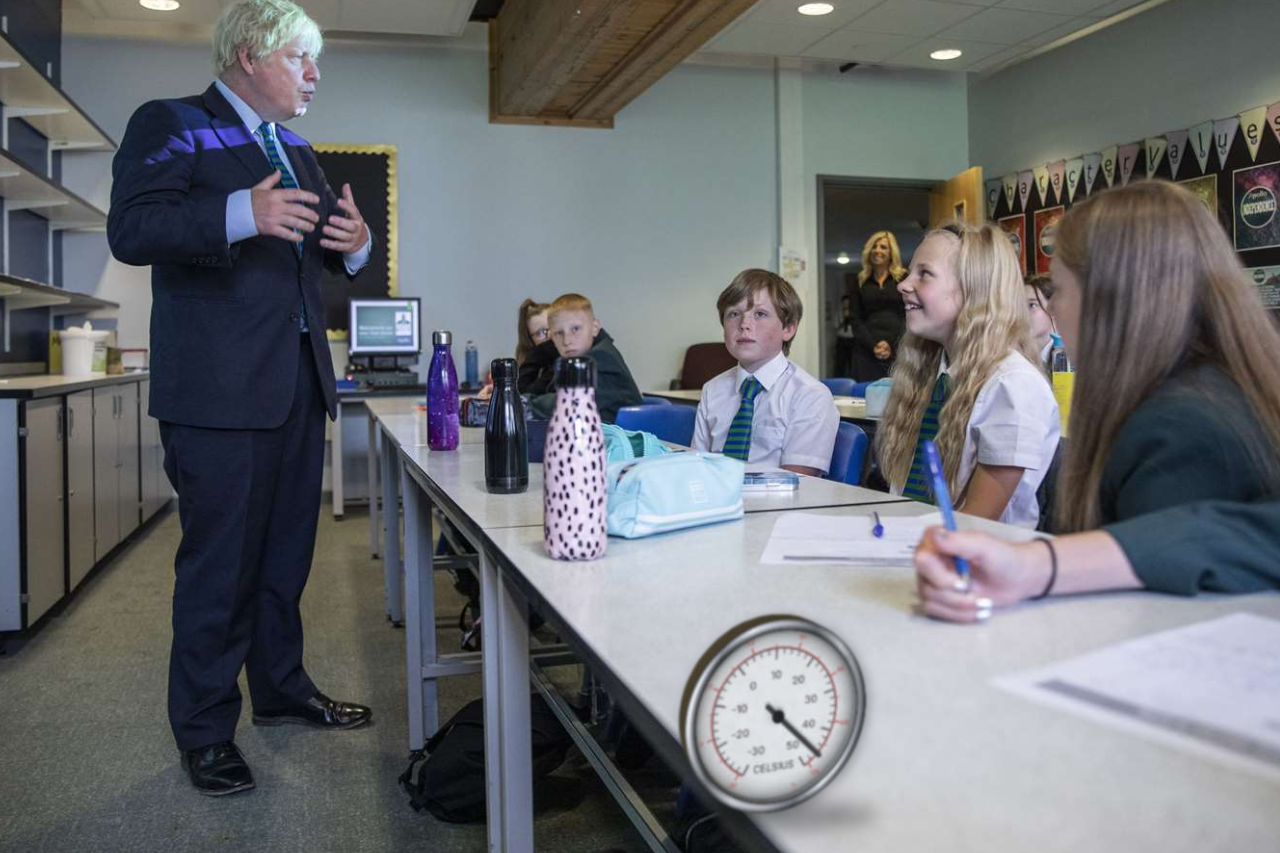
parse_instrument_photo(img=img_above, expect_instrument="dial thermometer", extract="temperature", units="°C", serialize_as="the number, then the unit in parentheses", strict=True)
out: 46 (°C)
